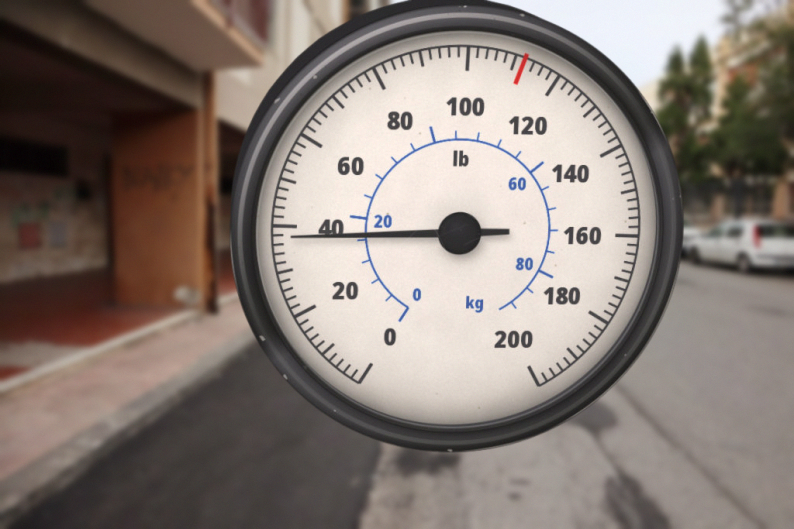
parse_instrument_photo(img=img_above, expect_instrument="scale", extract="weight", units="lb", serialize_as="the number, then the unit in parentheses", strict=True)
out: 38 (lb)
